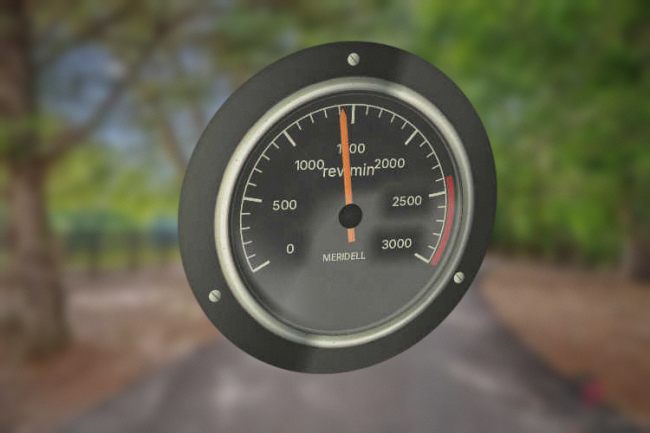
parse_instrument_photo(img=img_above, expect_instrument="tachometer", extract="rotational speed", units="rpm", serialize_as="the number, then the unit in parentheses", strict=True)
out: 1400 (rpm)
